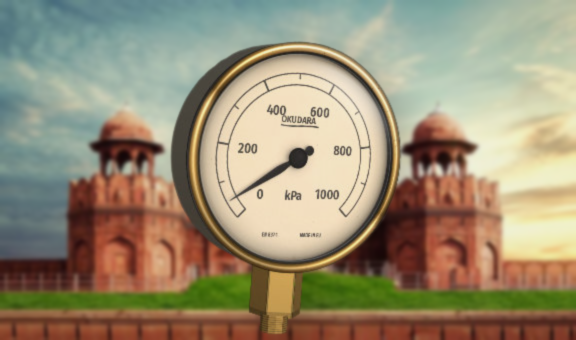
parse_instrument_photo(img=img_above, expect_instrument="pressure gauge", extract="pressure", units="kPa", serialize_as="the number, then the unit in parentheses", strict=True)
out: 50 (kPa)
